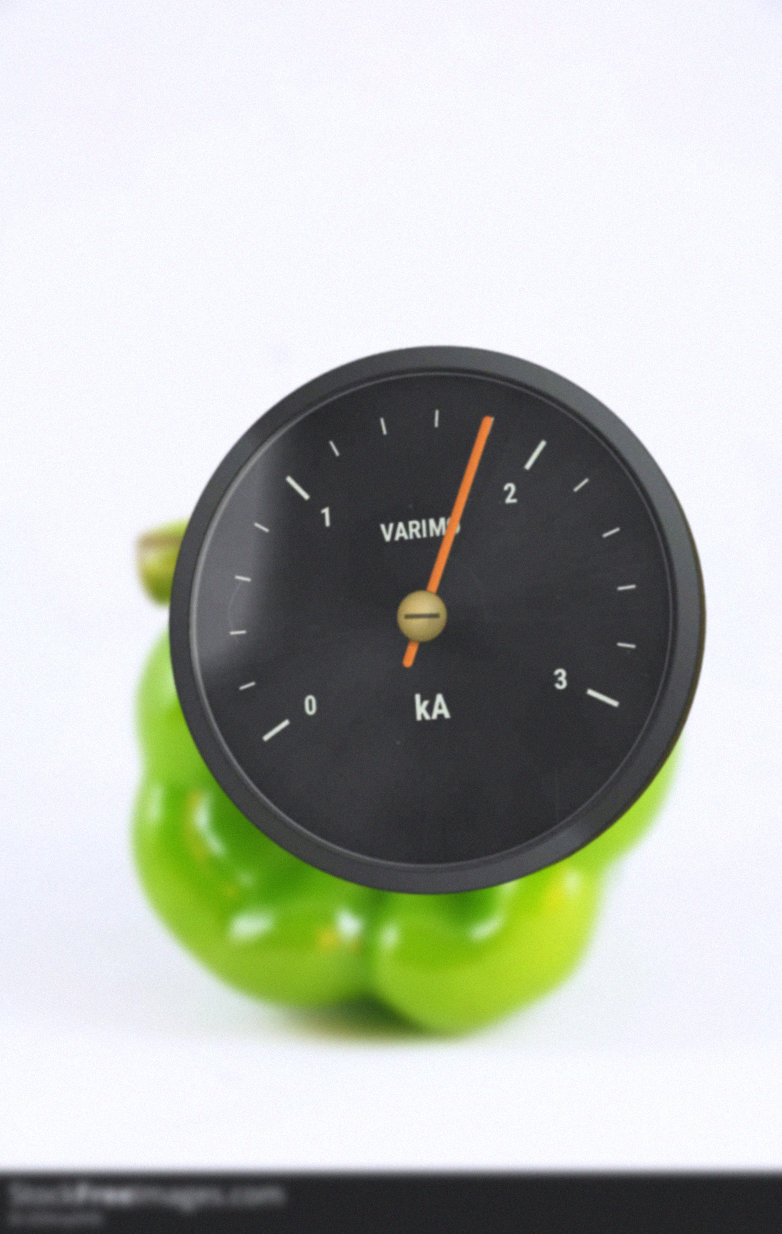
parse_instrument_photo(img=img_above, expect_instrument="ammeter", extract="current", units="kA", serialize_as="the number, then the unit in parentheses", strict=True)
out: 1.8 (kA)
